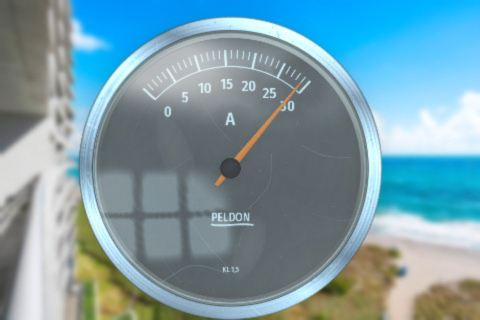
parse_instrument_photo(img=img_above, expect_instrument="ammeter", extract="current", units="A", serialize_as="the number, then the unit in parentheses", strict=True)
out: 29 (A)
